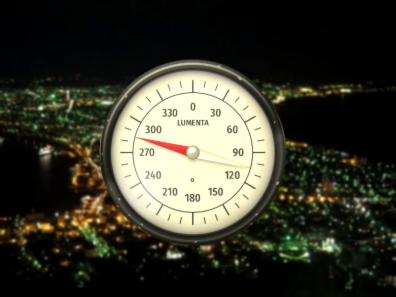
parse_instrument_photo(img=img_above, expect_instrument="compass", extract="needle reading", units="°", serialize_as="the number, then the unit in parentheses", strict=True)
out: 285 (°)
